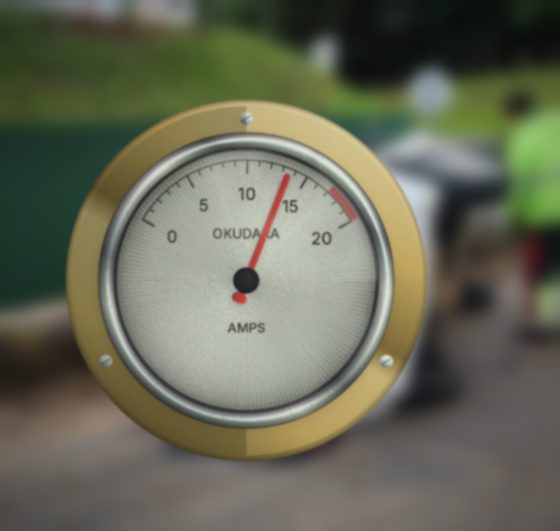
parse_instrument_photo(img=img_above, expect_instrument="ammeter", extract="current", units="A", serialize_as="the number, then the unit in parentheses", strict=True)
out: 13.5 (A)
